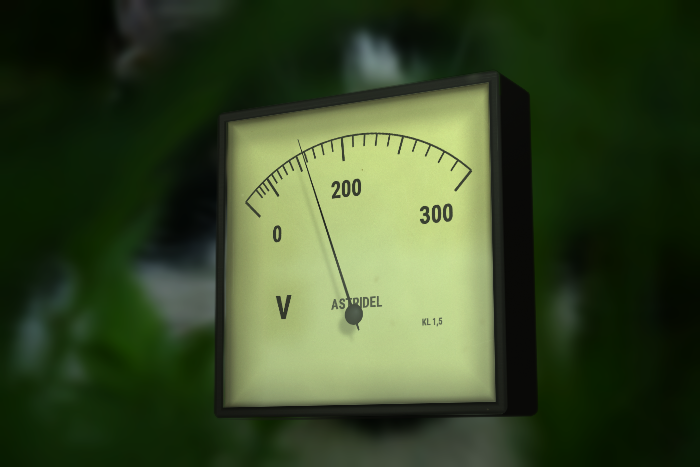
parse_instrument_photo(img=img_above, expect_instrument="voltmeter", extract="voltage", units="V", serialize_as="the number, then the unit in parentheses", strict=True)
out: 160 (V)
